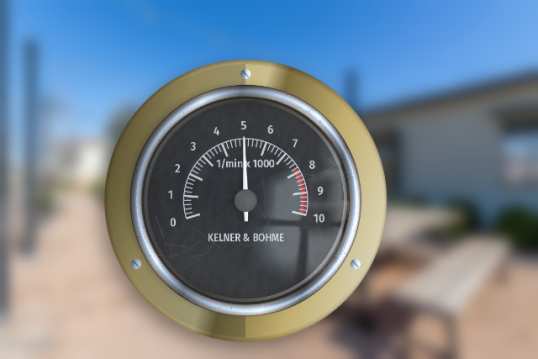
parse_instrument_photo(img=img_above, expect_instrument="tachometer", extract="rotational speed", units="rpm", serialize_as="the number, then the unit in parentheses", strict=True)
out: 5000 (rpm)
